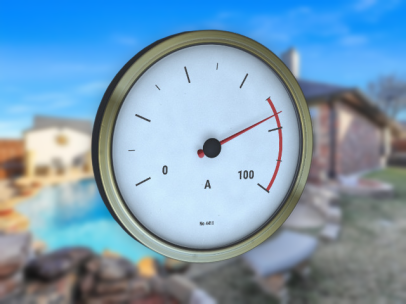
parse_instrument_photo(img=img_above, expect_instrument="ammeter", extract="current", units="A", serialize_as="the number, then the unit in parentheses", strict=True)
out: 75 (A)
